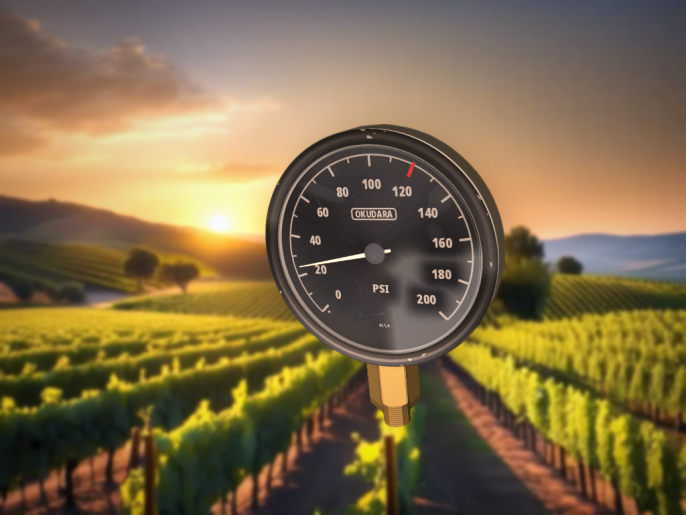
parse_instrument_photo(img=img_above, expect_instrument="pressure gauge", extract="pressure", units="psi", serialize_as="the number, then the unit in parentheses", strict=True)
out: 25 (psi)
